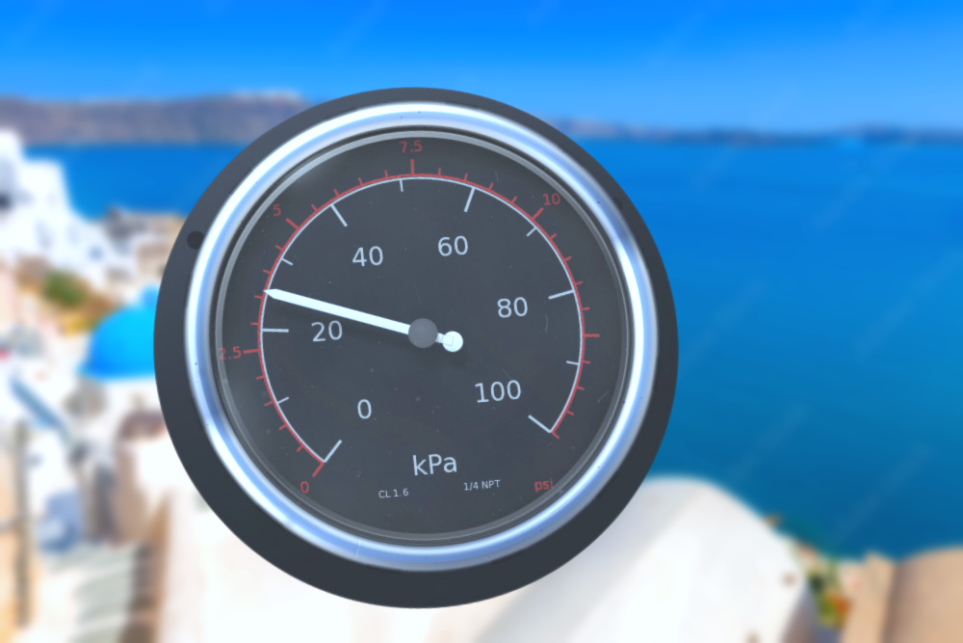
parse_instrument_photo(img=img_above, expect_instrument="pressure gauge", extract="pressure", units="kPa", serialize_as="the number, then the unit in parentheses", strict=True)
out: 25 (kPa)
